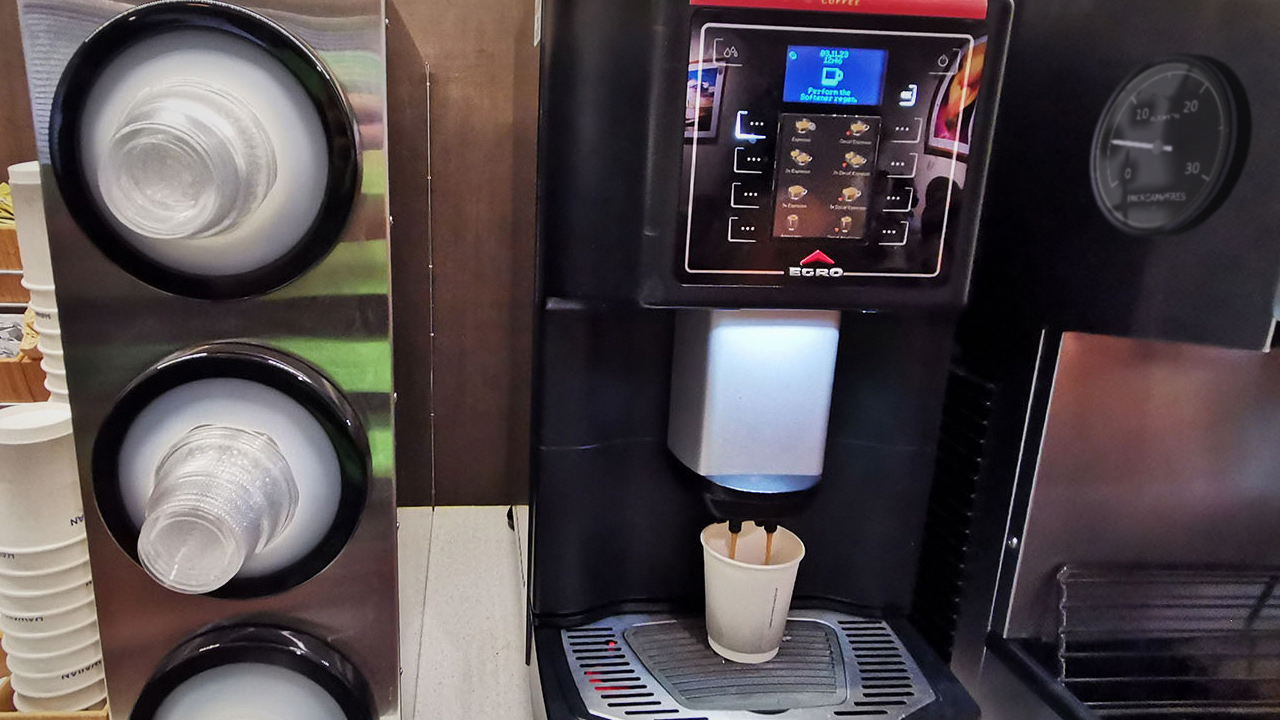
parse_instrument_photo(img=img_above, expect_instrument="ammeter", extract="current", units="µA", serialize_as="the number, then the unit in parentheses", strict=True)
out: 5 (µA)
